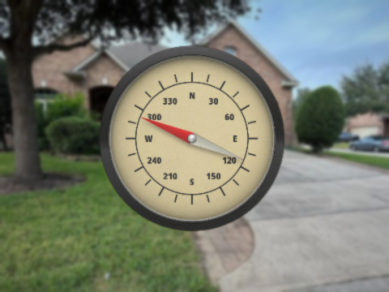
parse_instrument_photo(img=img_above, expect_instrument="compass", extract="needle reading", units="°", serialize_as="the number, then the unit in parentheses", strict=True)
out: 292.5 (°)
